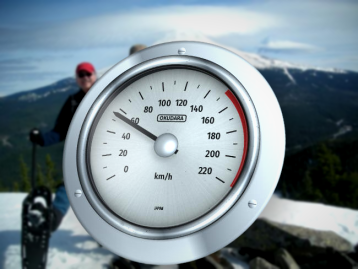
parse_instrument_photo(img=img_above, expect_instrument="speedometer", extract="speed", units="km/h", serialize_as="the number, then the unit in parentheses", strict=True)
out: 55 (km/h)
